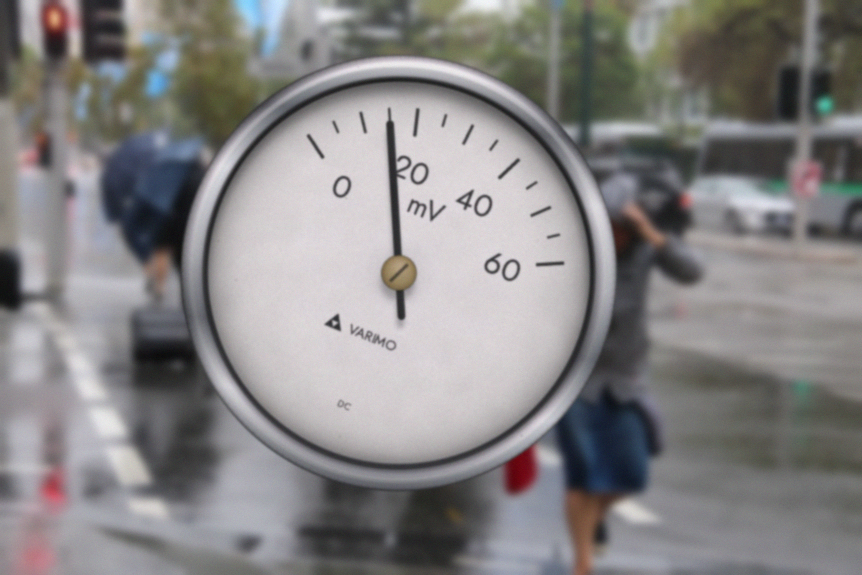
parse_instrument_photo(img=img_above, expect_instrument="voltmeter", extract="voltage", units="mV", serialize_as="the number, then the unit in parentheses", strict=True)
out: 15 (mV)
